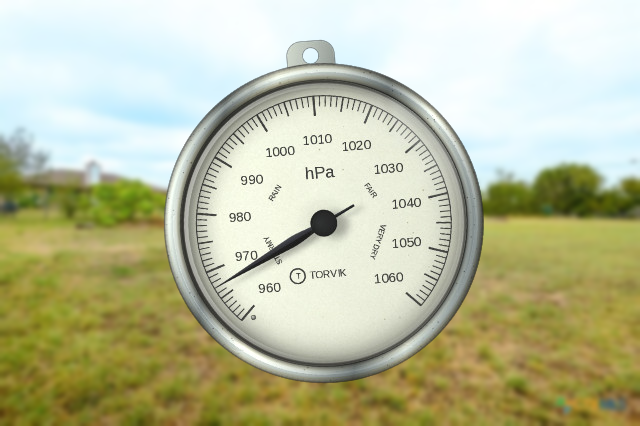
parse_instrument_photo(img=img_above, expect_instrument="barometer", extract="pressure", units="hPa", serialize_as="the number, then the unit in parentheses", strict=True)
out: 967 (hPa)
